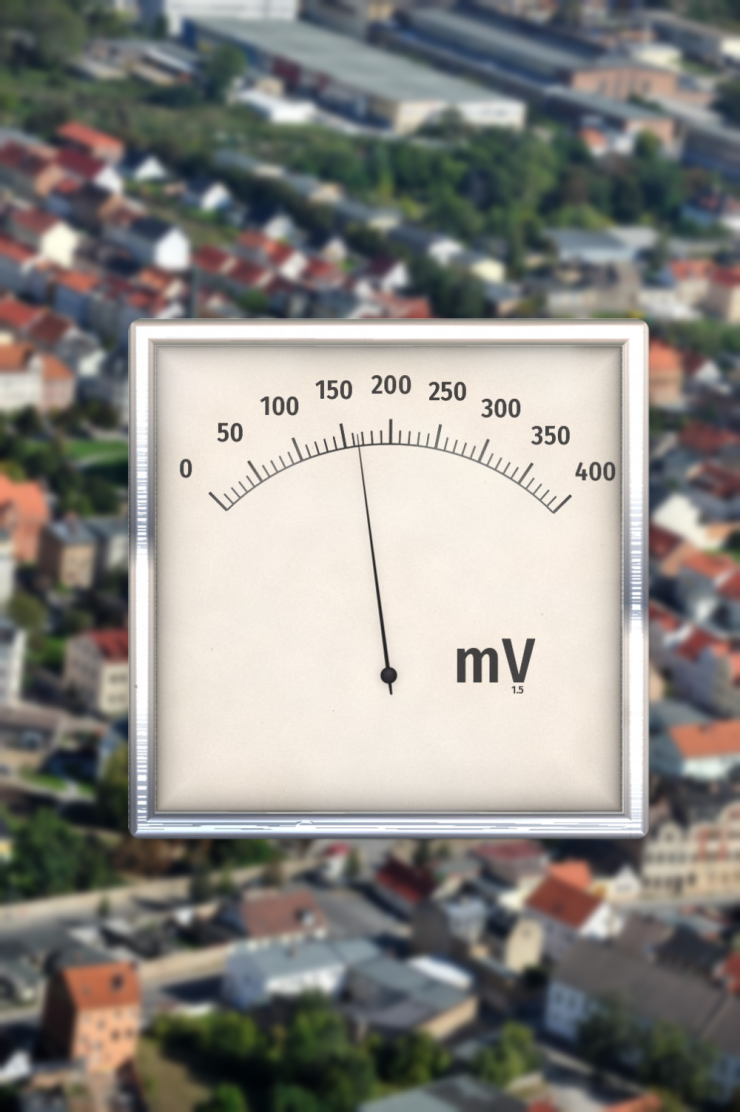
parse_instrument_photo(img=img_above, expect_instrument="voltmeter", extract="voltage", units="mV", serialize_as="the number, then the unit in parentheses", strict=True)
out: 165 (mV)
